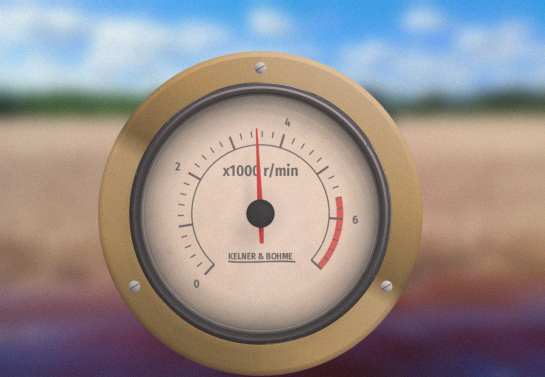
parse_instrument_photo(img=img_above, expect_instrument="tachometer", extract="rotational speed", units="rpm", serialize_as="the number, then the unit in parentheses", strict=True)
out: 3500 (rpm)
